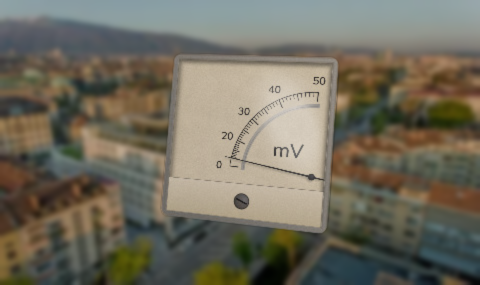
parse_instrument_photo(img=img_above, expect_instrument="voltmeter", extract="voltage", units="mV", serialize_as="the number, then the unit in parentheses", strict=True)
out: 10 (mV)
